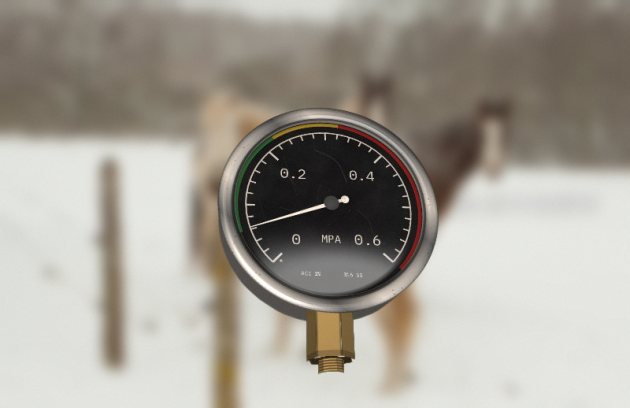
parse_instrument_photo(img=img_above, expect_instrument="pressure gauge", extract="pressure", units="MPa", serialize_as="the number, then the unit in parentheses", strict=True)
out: 0.06 (MPa)
